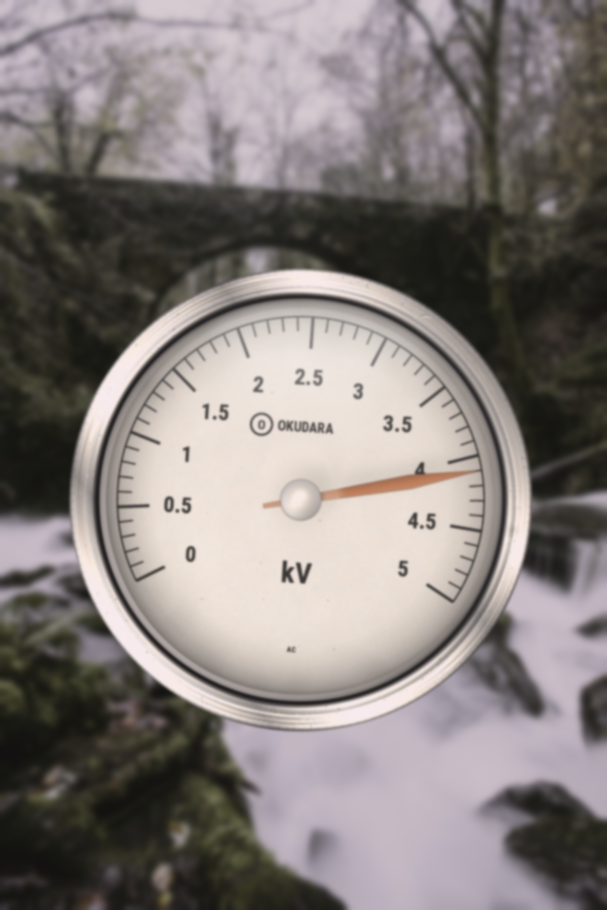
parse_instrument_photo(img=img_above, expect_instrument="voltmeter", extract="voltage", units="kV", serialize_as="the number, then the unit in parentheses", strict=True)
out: 4.1 (kV)
